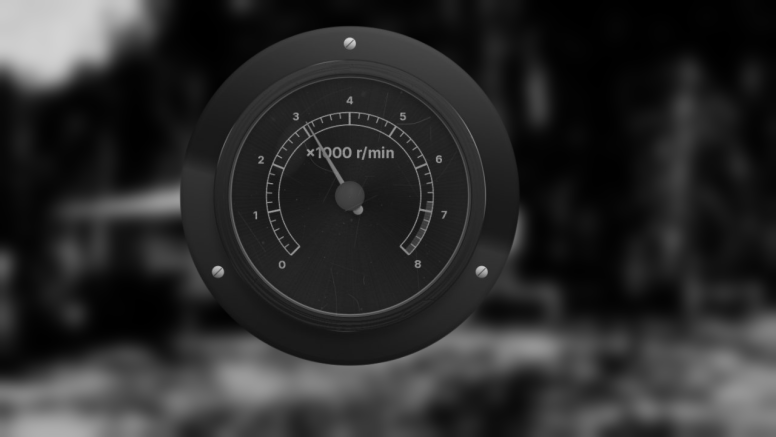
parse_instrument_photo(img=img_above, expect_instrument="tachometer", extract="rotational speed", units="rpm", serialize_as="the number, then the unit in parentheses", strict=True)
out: 3100 (rpm)
